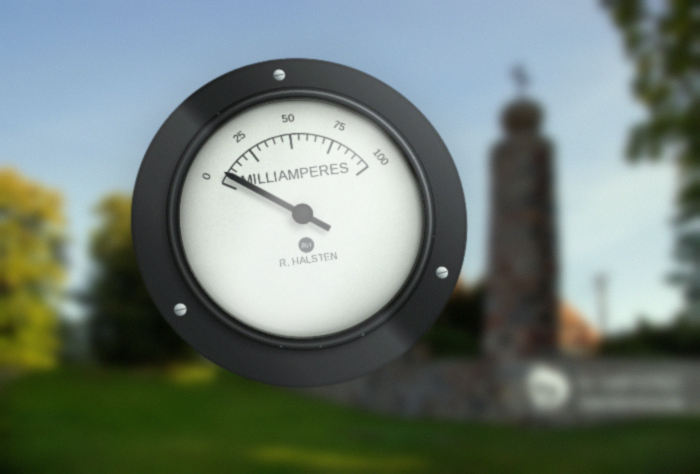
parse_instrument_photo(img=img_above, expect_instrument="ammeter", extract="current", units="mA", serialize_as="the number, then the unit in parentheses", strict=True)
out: 5 (mA)
